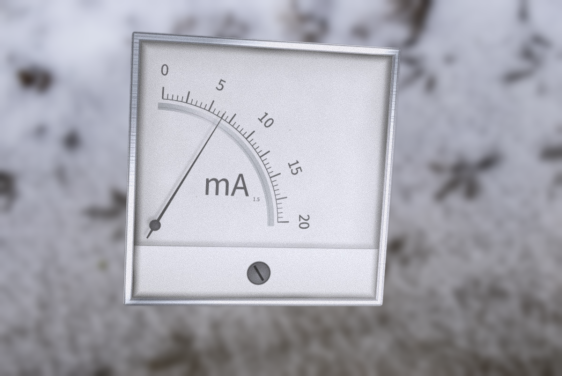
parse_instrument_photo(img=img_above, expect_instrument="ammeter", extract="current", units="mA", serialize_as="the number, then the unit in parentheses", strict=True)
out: 6.5 (mA)
